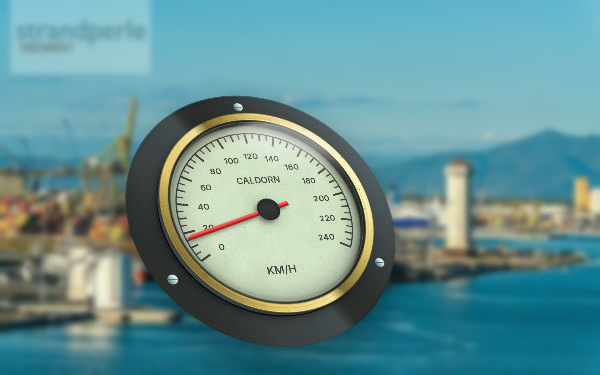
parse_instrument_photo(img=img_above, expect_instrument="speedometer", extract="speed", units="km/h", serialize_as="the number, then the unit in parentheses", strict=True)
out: 15 (km/h)
